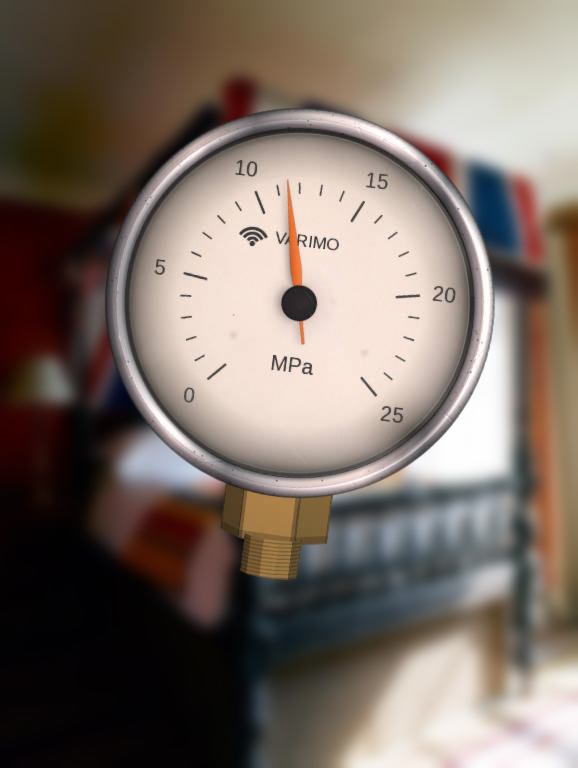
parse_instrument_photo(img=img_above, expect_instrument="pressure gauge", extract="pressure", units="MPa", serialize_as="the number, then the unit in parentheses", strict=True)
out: 11.5 (MPa)
